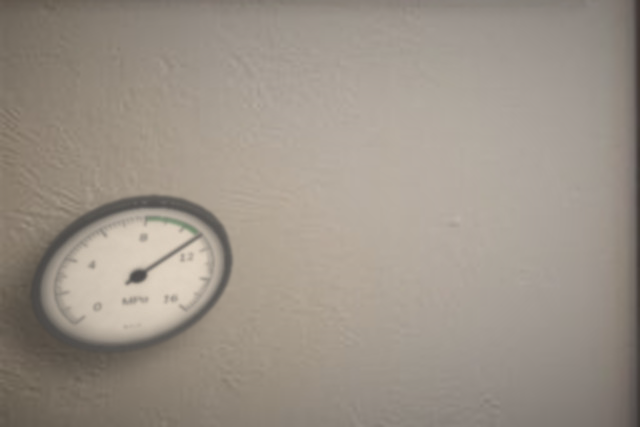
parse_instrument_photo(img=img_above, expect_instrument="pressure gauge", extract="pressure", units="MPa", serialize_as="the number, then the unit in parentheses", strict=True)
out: 11 (MPa)
